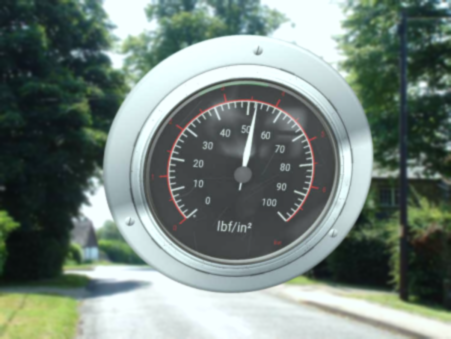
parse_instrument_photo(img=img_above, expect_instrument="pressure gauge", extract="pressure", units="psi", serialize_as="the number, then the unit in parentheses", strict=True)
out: 52 (psi)
